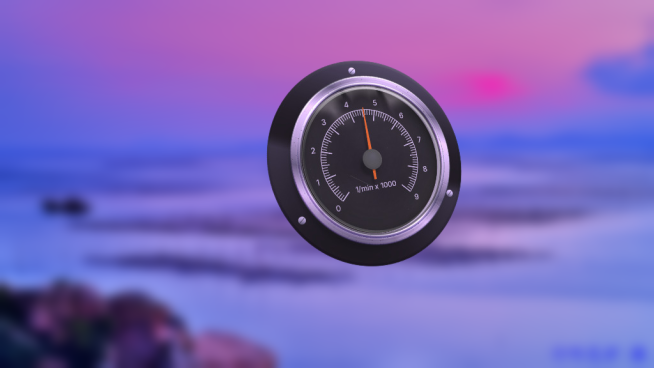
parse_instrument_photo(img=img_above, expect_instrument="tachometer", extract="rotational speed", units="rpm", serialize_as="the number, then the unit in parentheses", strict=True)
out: 4500 (rpm)
